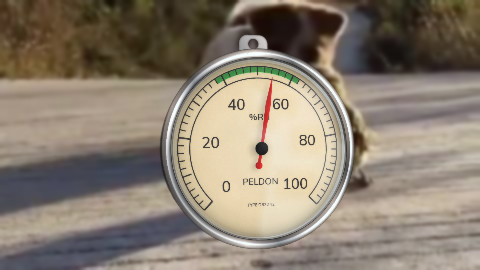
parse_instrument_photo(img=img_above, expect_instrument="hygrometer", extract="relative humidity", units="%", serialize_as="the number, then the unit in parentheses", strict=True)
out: 54 (%)
